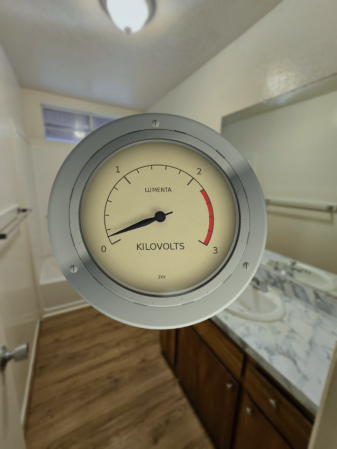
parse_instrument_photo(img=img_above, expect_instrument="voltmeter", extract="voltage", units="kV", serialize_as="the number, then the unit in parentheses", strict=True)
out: 0.1 (kV)
